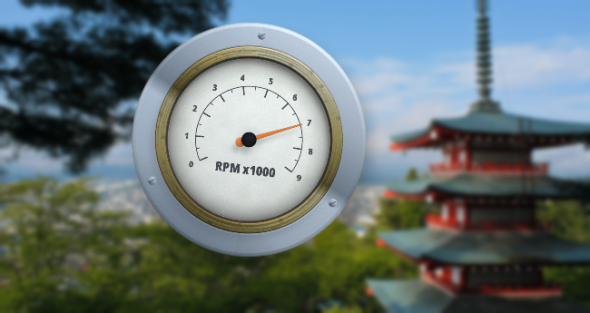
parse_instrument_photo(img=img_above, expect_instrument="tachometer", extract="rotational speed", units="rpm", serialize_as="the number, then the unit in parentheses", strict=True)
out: 7000 (rpm)
